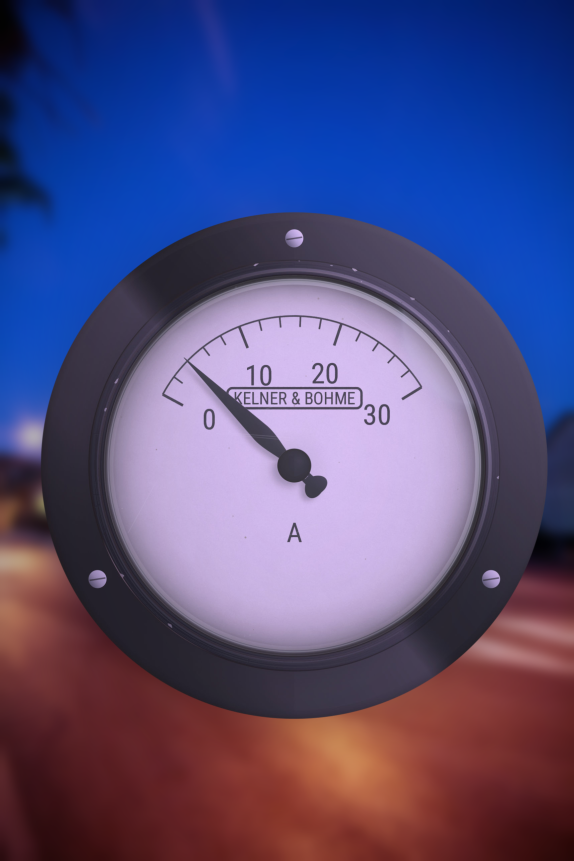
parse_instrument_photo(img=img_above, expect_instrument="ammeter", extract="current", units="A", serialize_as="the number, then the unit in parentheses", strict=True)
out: 4 (A)
